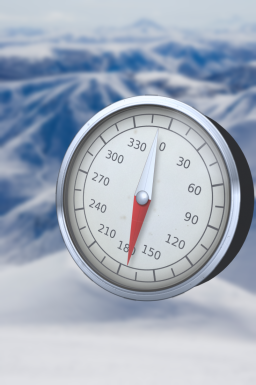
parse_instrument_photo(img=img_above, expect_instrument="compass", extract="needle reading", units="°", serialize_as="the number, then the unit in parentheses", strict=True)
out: 172.5 (°)
